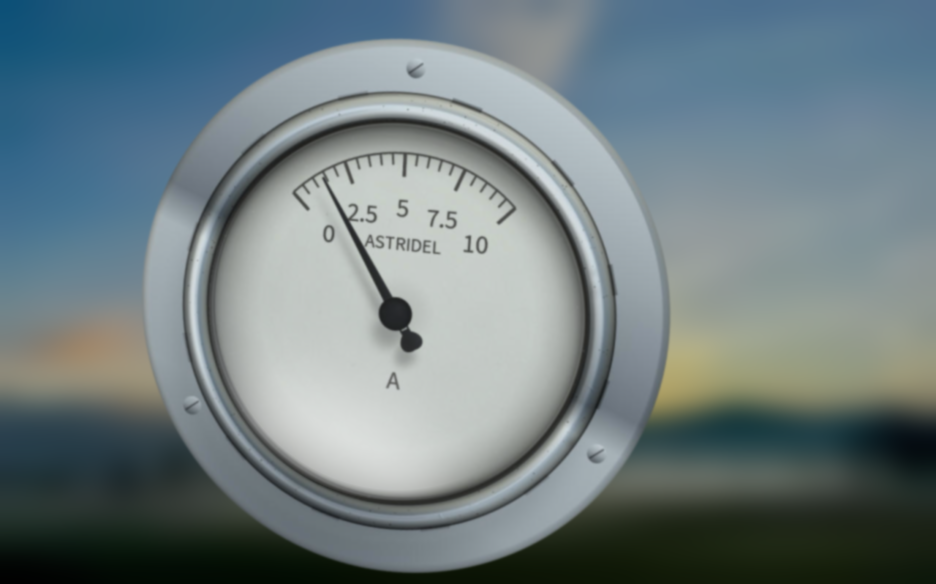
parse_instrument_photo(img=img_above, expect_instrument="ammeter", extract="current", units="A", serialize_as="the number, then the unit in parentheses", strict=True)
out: 1.5 (A)
